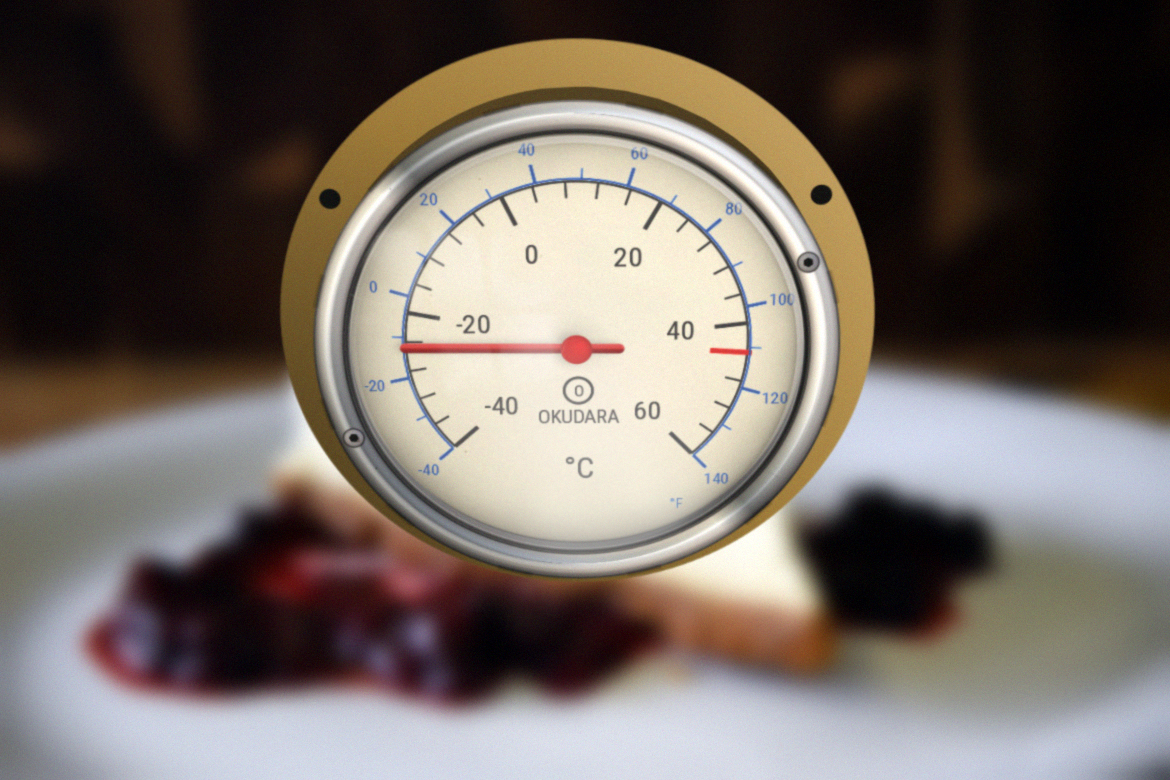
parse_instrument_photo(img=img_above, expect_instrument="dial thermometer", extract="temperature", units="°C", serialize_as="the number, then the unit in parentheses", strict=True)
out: -24 (°C)
